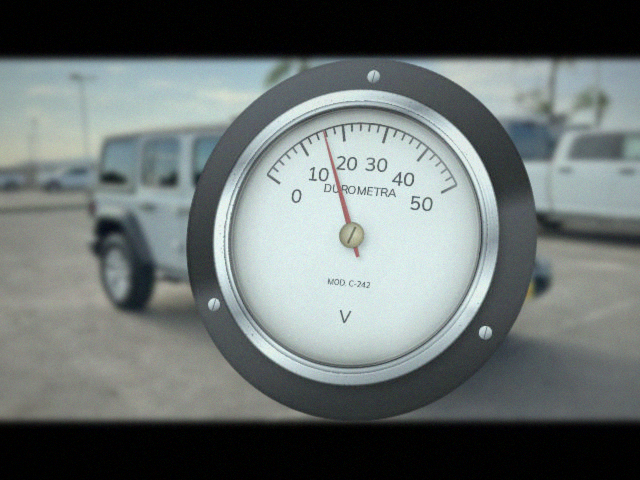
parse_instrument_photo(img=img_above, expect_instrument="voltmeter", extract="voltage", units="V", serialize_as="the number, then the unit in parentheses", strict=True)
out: 16 (V)
